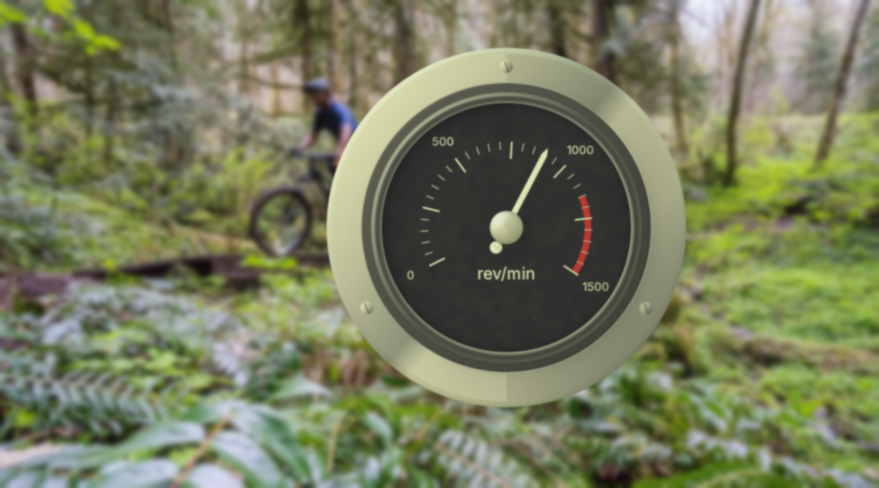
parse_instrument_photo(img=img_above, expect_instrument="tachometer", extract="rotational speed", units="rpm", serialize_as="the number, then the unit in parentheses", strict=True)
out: 900 (rpm)
